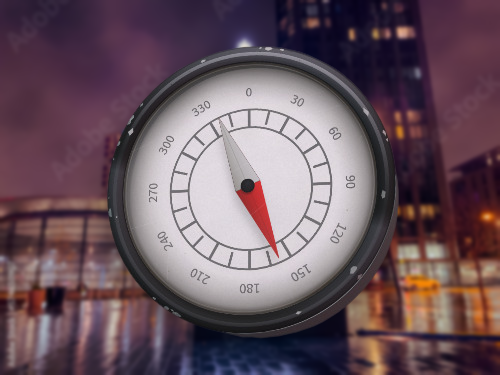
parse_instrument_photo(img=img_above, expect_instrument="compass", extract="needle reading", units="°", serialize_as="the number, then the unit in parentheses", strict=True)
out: 157.5 (°)
